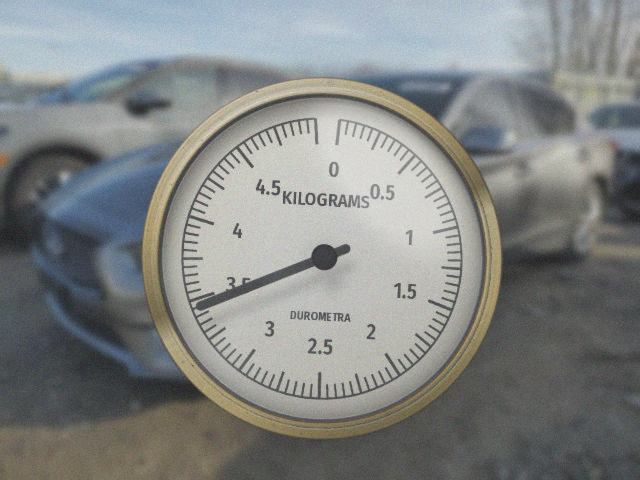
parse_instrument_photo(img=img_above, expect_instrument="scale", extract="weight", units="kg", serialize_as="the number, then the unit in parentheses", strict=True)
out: 3.45 (kg)
